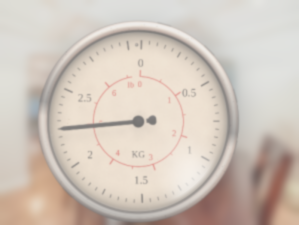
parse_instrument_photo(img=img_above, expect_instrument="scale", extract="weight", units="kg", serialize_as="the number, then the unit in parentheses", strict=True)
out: 2.25 (kg)
